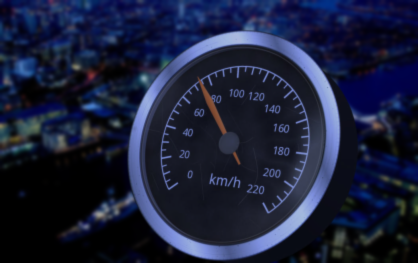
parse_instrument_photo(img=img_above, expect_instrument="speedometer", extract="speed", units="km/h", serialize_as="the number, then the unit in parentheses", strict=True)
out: 75 (km/h)
